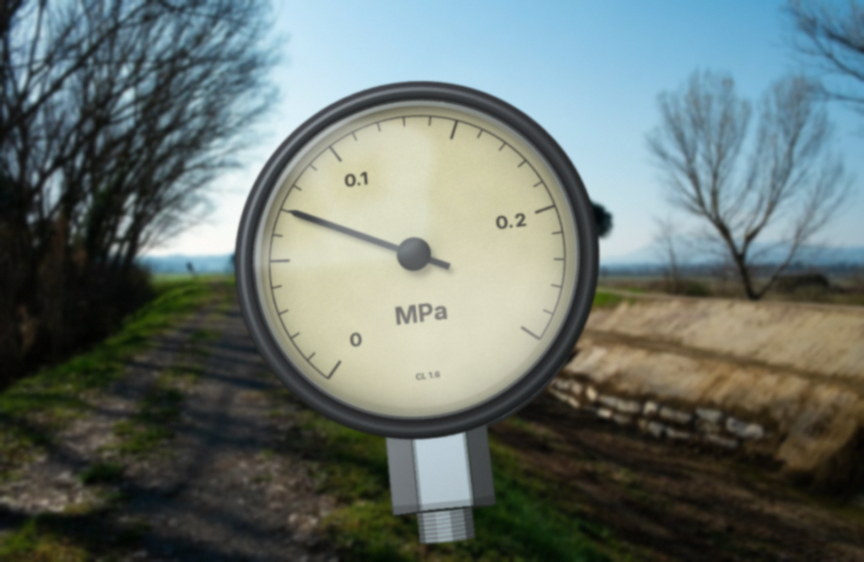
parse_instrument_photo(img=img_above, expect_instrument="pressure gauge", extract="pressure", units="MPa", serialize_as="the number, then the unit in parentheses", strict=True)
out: 0.07 (MPa)
